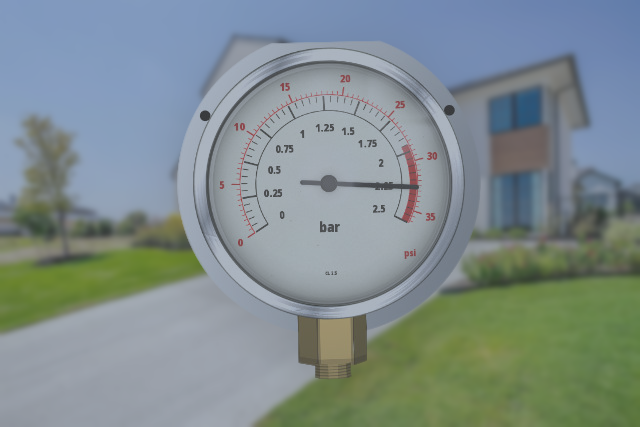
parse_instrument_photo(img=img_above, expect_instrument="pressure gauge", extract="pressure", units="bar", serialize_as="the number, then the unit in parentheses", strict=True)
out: 2.25 (bar)
